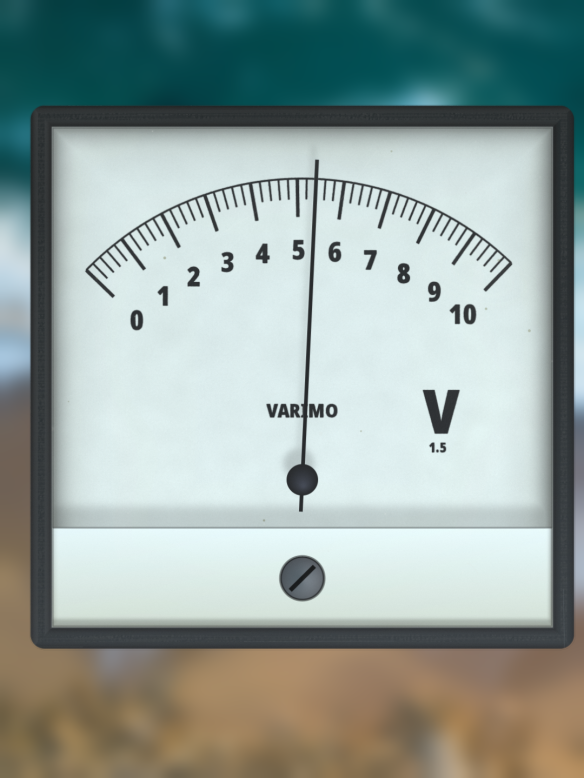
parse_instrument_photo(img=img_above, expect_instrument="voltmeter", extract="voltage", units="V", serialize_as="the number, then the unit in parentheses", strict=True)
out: 5.4 (V)
